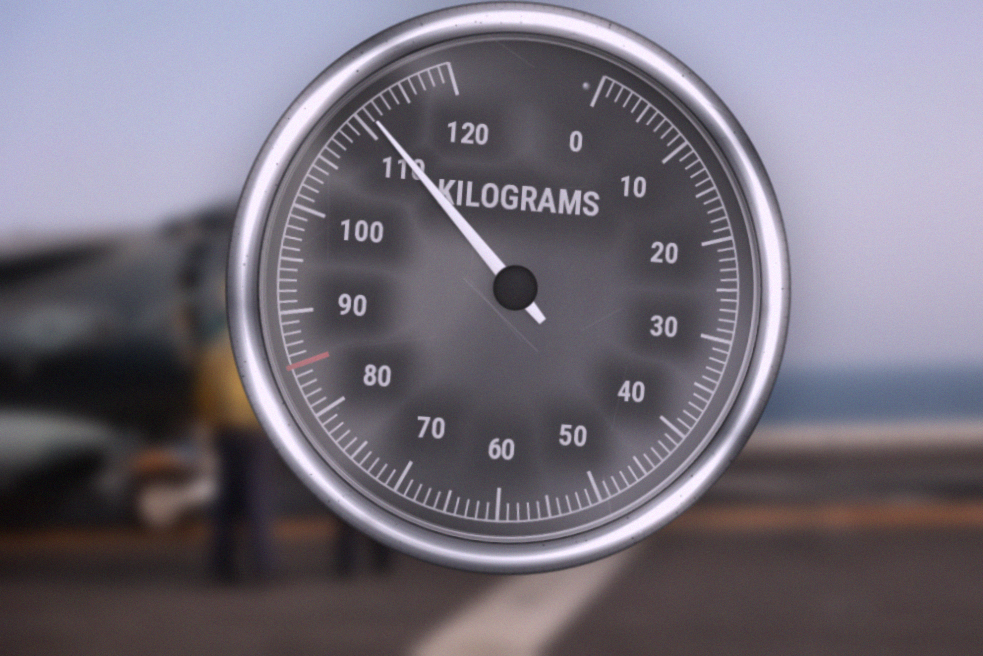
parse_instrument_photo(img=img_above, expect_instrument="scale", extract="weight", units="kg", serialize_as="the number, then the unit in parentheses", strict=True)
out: 111 (kg)
